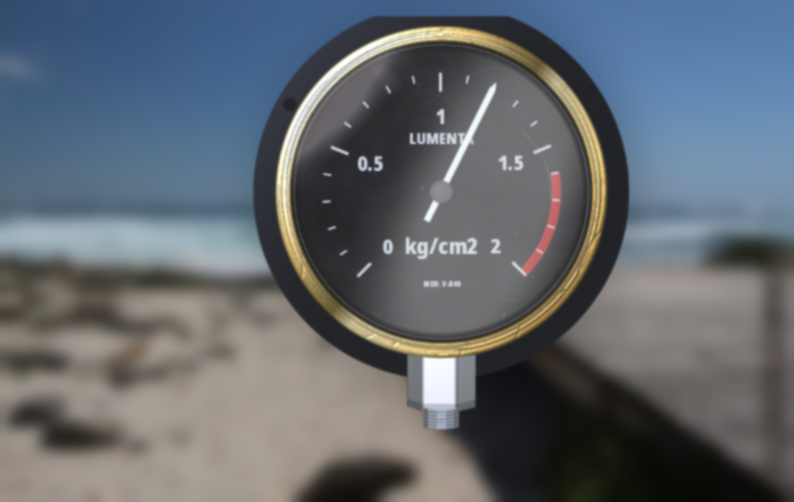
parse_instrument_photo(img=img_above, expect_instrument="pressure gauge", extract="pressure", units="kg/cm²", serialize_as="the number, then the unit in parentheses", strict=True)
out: 1.2 (kg/cm²)
